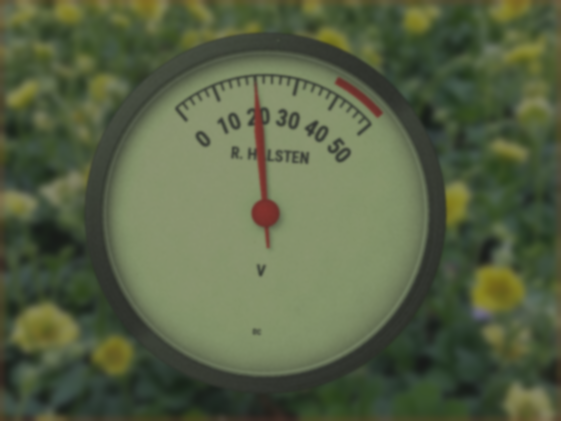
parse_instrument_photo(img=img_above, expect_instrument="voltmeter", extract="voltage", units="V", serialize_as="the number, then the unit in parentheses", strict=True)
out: 20 (V)
